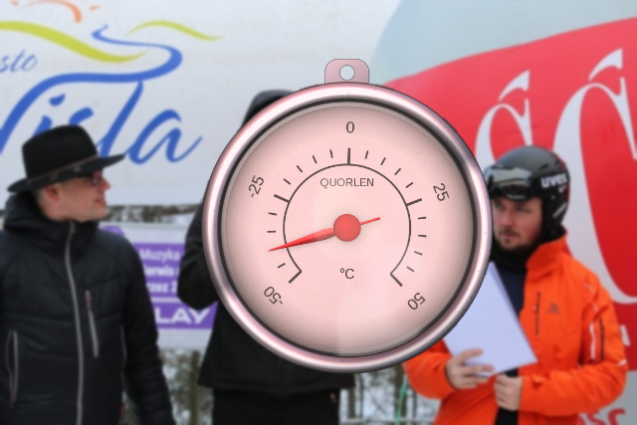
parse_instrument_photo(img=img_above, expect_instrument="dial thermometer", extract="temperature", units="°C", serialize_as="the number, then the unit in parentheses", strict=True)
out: -40 (°C)
